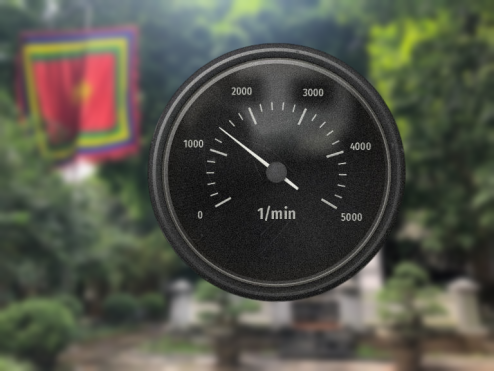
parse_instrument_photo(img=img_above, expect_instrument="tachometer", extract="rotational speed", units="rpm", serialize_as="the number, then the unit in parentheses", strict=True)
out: 1400 (rpm)
